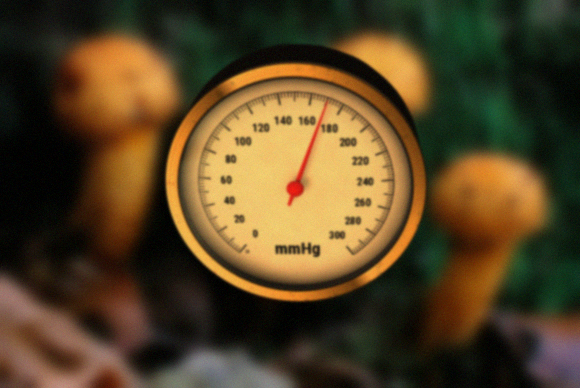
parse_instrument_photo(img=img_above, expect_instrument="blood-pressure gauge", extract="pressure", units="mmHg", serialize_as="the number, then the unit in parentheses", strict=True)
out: 170 (mmHg)
